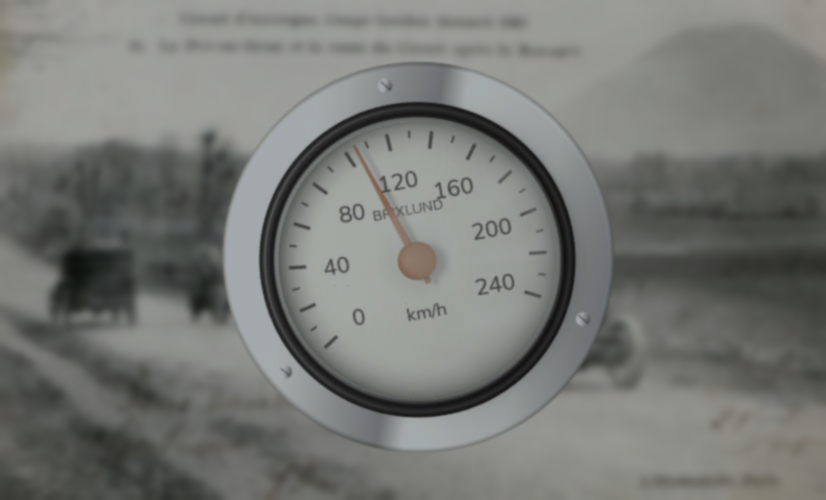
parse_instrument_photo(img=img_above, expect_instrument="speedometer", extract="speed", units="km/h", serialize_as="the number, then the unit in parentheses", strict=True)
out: 105 (km/h)
